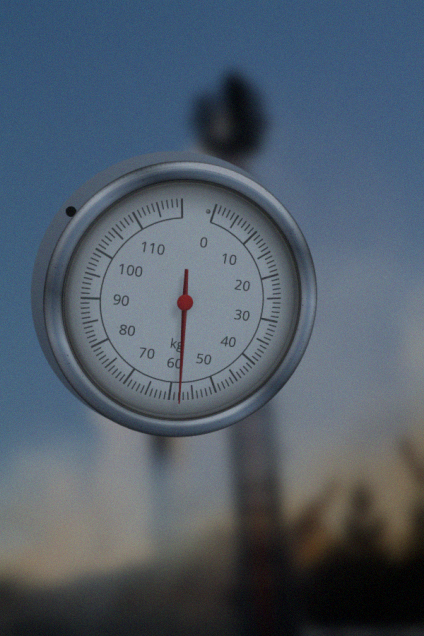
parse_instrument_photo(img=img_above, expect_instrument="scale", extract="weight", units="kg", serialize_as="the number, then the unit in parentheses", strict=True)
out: 58 (kg)
